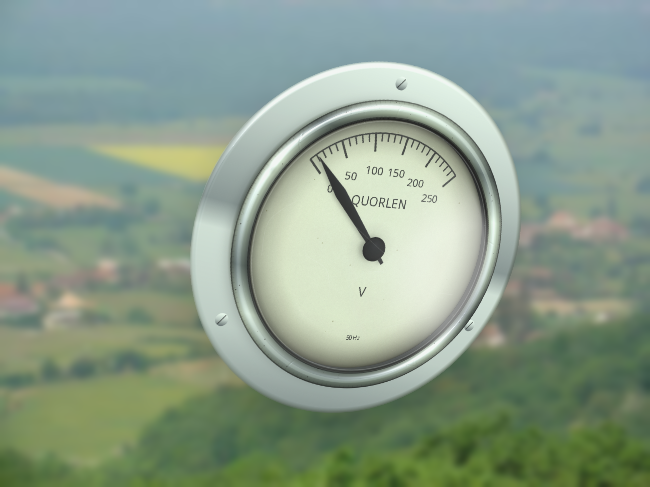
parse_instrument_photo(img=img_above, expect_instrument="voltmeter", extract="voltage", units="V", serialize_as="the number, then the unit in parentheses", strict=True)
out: 10 (V)
